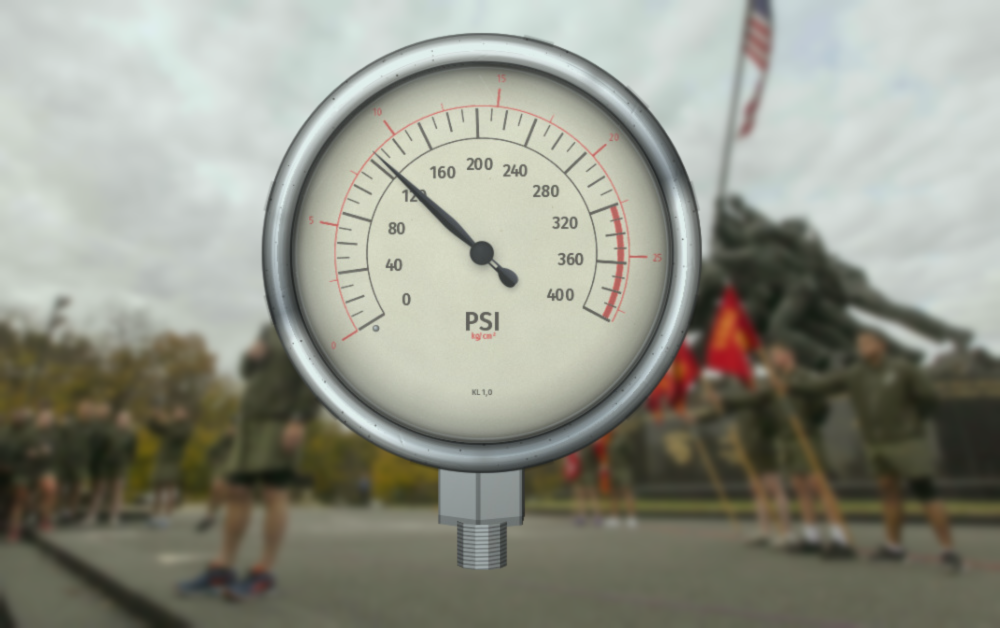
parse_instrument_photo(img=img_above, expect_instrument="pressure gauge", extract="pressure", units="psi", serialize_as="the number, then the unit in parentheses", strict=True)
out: 125 (psi)
